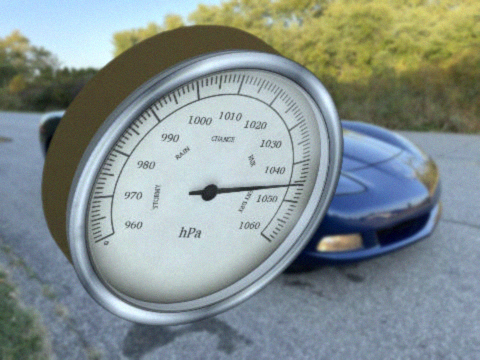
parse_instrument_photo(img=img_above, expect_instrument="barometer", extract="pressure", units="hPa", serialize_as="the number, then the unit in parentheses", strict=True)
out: 1045 (hPa)
